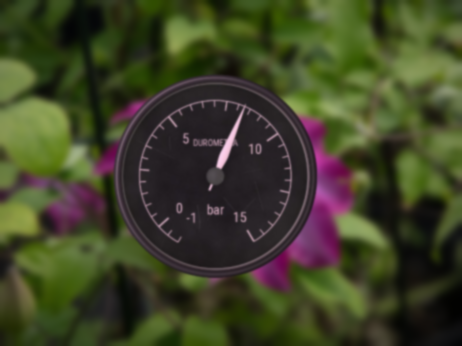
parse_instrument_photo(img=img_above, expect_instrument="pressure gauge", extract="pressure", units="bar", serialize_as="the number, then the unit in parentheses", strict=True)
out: 8.25 (bar)
